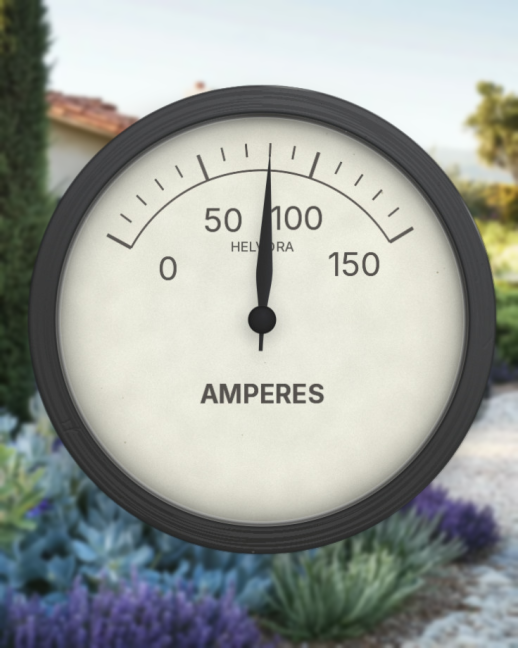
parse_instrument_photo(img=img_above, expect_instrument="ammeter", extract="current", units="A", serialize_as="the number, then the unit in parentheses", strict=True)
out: 80 (A)
